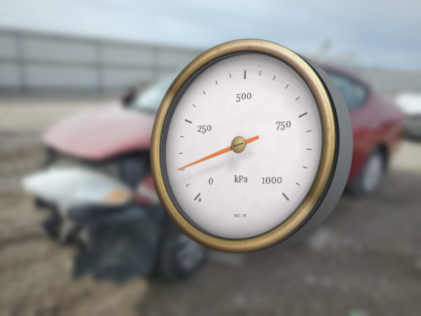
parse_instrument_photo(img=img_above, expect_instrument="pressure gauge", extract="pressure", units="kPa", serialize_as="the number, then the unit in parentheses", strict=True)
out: 100 (kPa)
